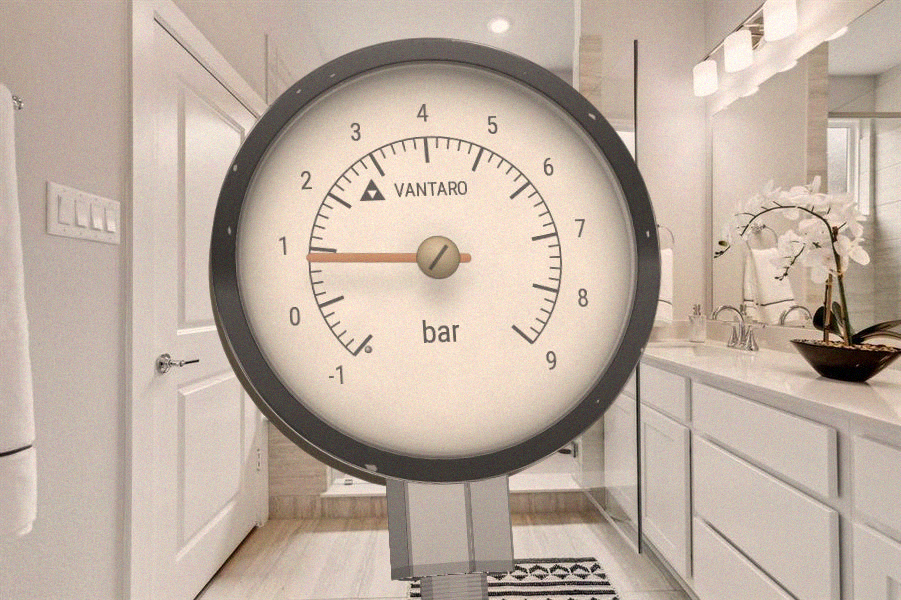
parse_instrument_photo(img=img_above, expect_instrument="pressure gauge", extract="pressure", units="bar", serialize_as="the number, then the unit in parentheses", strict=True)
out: 0.8 (bar)
